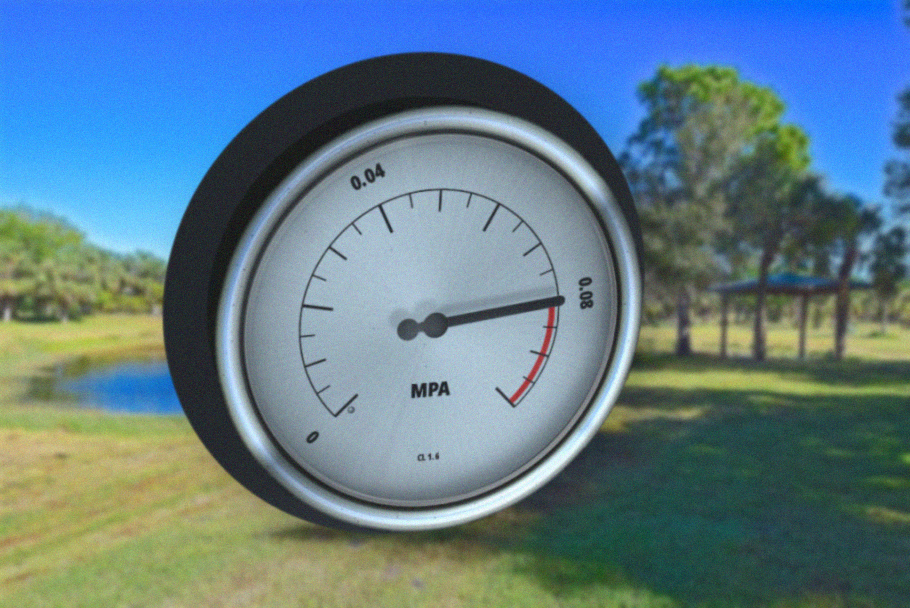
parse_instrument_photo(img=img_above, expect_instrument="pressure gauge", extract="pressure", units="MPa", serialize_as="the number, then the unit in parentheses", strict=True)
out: 0.08 (MPa)
